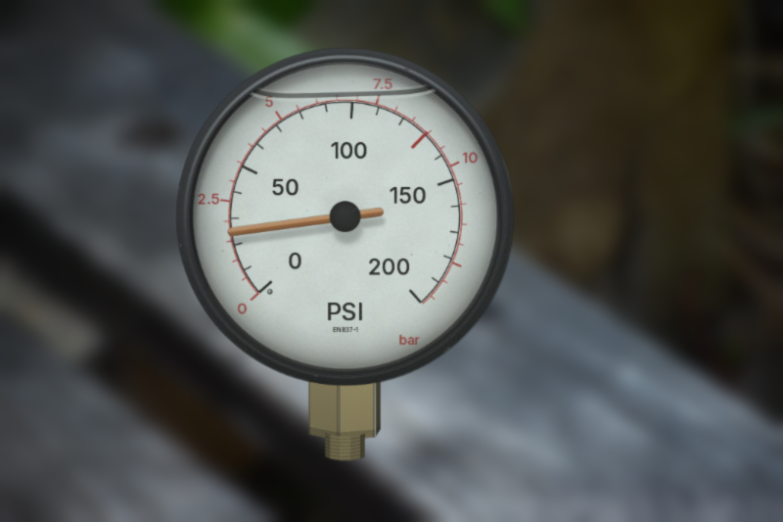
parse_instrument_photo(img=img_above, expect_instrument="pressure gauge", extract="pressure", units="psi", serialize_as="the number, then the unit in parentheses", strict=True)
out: 25 (psi)
